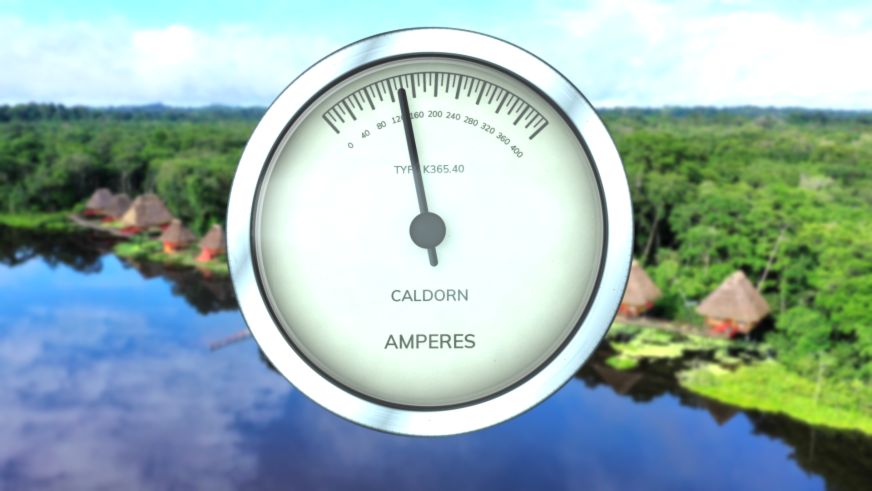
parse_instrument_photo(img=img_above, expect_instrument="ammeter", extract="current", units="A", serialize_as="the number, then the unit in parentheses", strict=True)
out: 140 (A)
